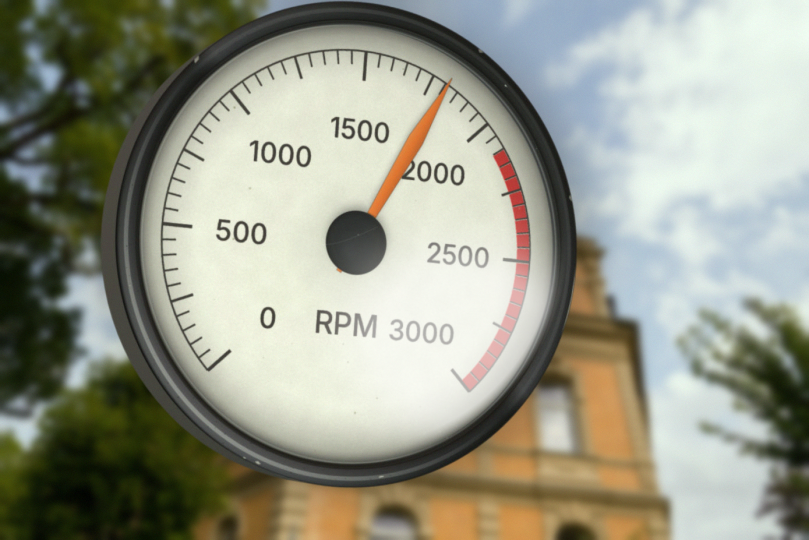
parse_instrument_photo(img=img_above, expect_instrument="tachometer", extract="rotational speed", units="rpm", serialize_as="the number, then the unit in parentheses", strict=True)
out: 1800 (rpm)
